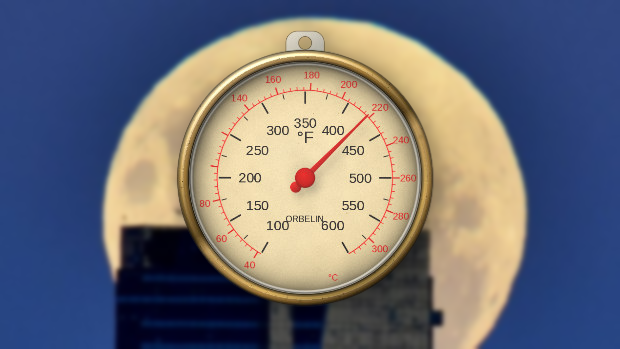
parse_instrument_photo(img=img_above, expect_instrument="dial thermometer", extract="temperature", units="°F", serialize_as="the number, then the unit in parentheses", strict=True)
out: 425 (°F)
